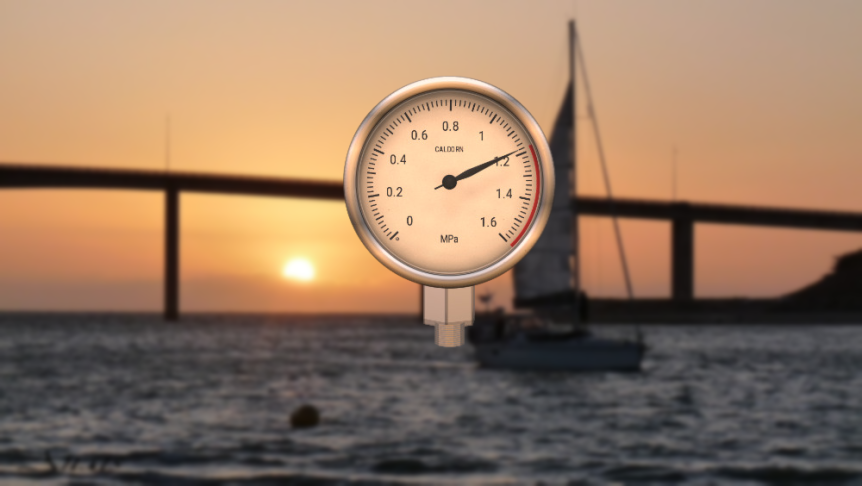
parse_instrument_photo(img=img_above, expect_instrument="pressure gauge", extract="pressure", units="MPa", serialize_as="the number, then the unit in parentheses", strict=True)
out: 1.18 (MPa)
